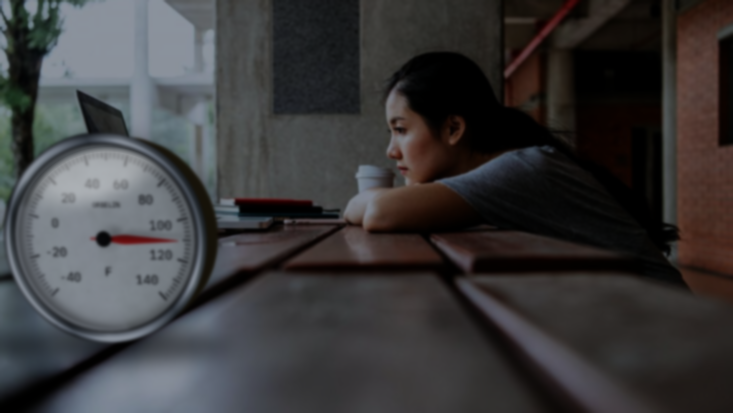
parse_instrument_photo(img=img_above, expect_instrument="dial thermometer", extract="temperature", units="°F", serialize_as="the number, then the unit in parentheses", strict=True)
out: 110 (°F)
